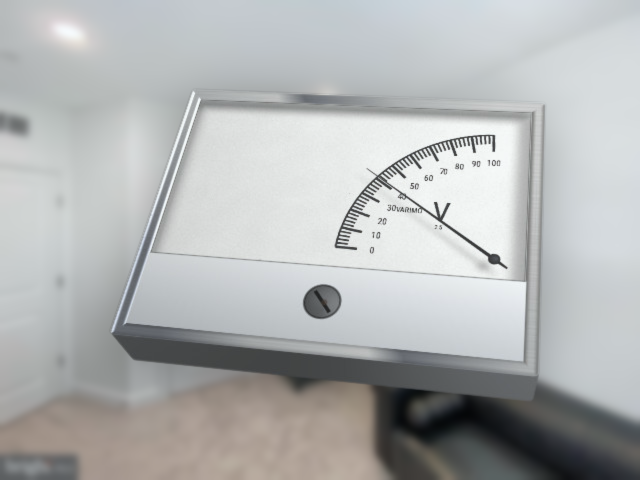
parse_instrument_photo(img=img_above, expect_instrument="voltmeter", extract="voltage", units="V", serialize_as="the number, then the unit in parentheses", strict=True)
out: 40 (V)
